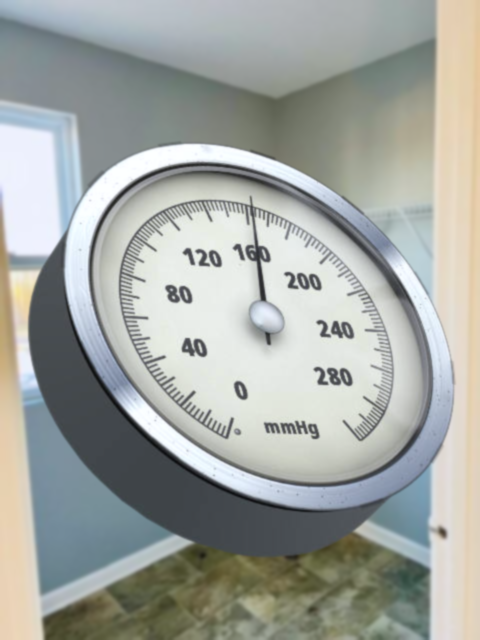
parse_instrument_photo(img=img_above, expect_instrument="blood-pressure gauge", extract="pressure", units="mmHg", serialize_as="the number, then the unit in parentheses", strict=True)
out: 160 (mmHg)
